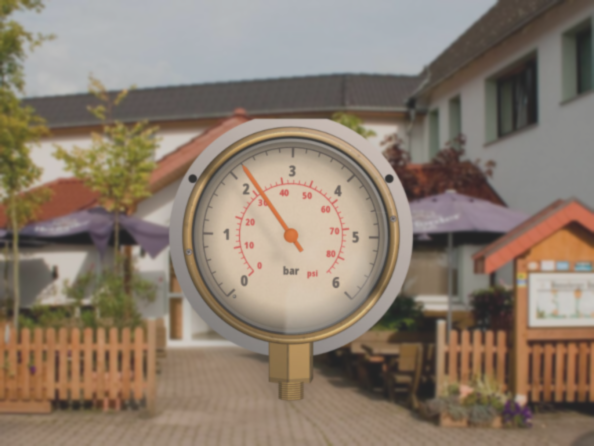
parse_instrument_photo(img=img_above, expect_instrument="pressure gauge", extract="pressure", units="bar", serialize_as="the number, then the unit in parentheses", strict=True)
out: 2.2 (bar)
